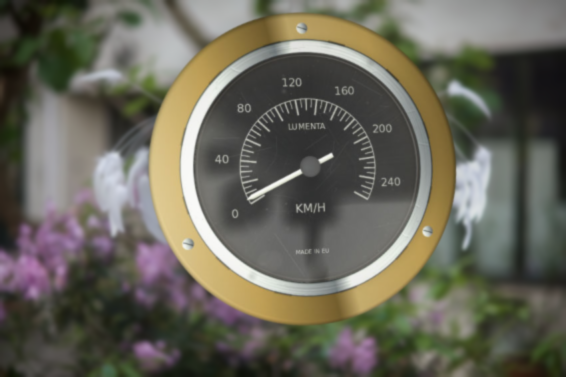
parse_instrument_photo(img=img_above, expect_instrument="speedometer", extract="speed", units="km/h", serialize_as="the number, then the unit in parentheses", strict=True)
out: 5 (km/h)
